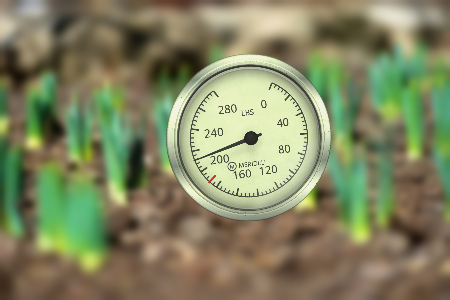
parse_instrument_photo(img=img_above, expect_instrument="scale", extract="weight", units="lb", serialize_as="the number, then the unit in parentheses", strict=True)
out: 212 (lb)
